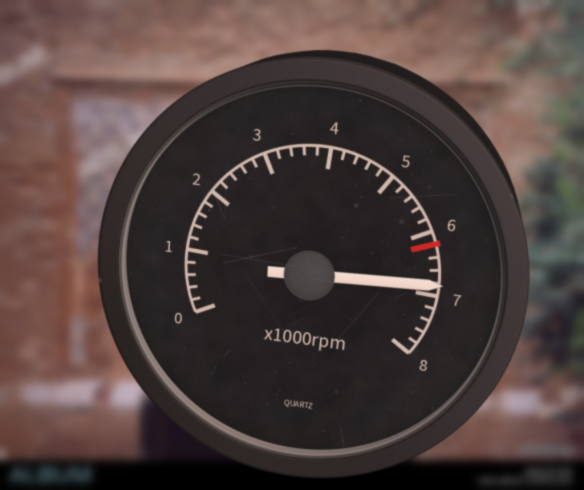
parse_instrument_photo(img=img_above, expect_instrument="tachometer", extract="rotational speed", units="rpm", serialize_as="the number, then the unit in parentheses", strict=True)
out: 6800 (rpm)
